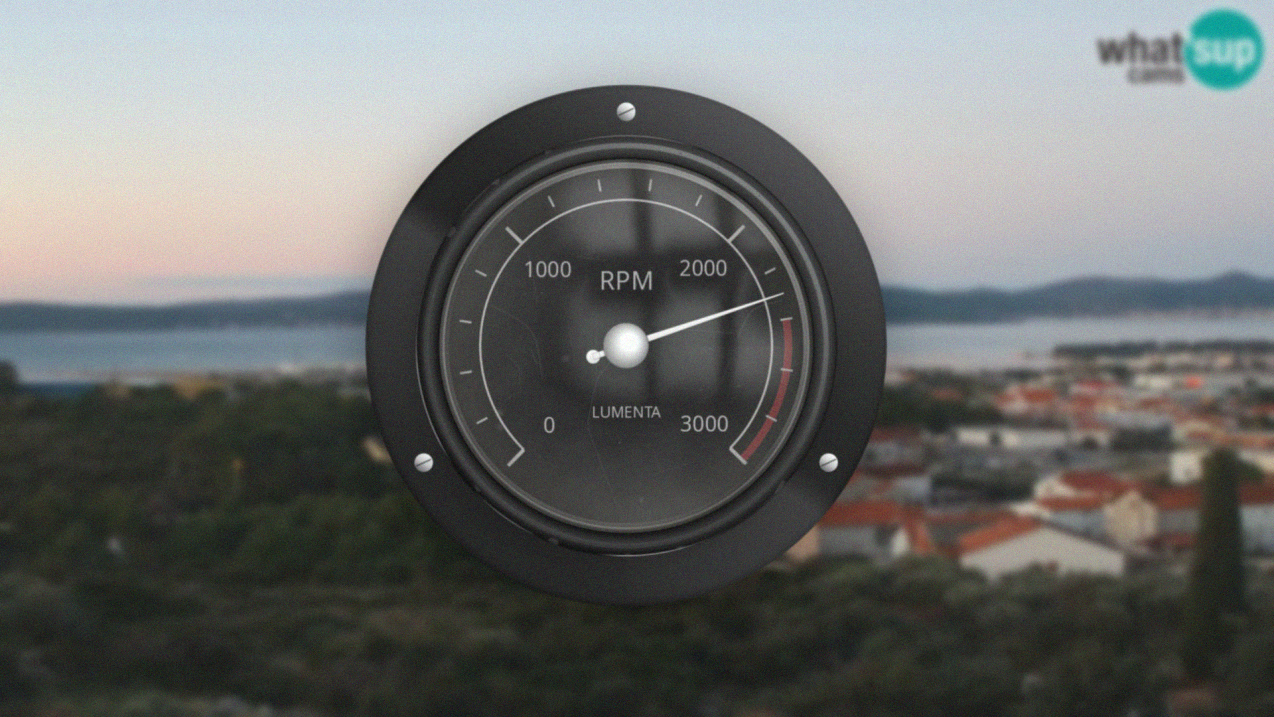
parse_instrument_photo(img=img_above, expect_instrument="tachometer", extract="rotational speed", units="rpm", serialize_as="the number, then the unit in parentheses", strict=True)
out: 2300 (rpm)
